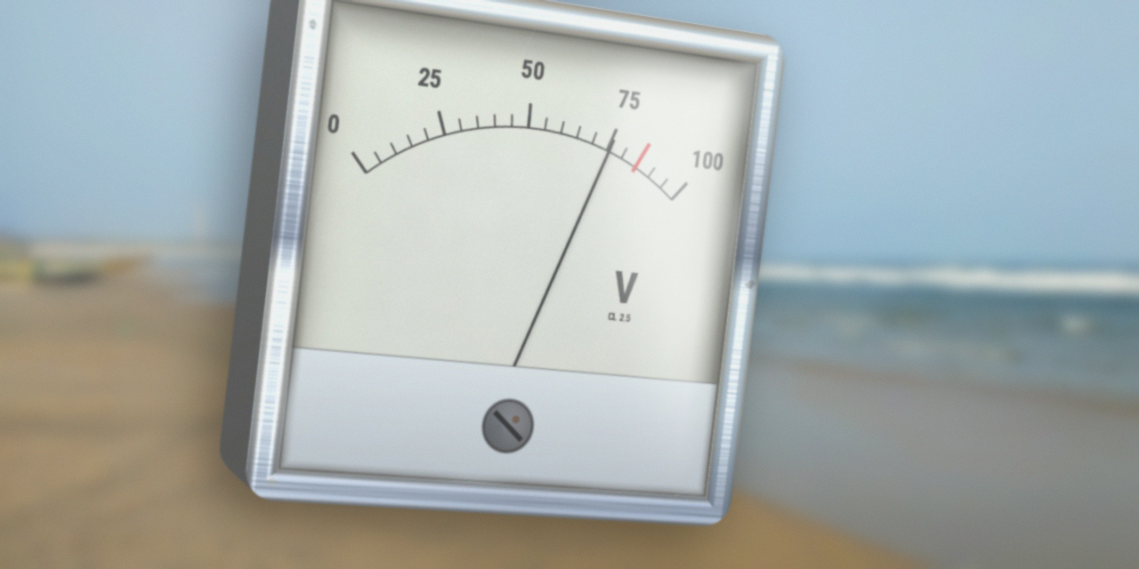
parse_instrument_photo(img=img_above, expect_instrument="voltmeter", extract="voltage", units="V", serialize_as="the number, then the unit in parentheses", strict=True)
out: 75 (V)
